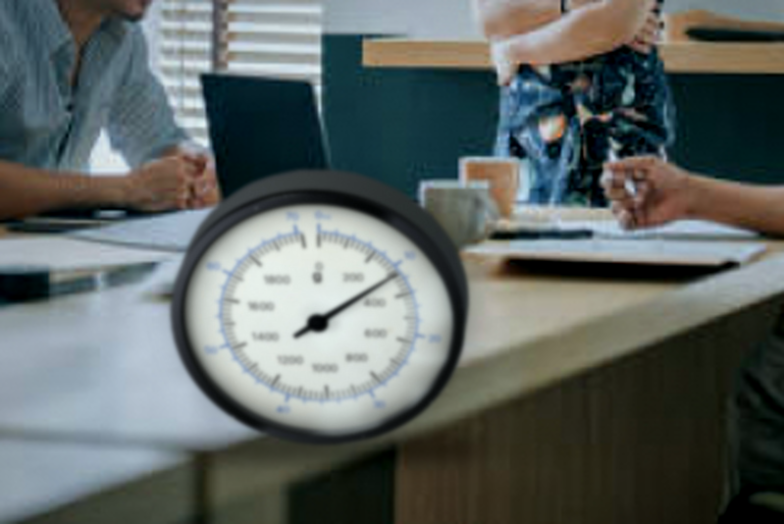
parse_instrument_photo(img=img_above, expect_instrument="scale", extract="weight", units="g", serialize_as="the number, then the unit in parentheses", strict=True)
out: 300 (g)
